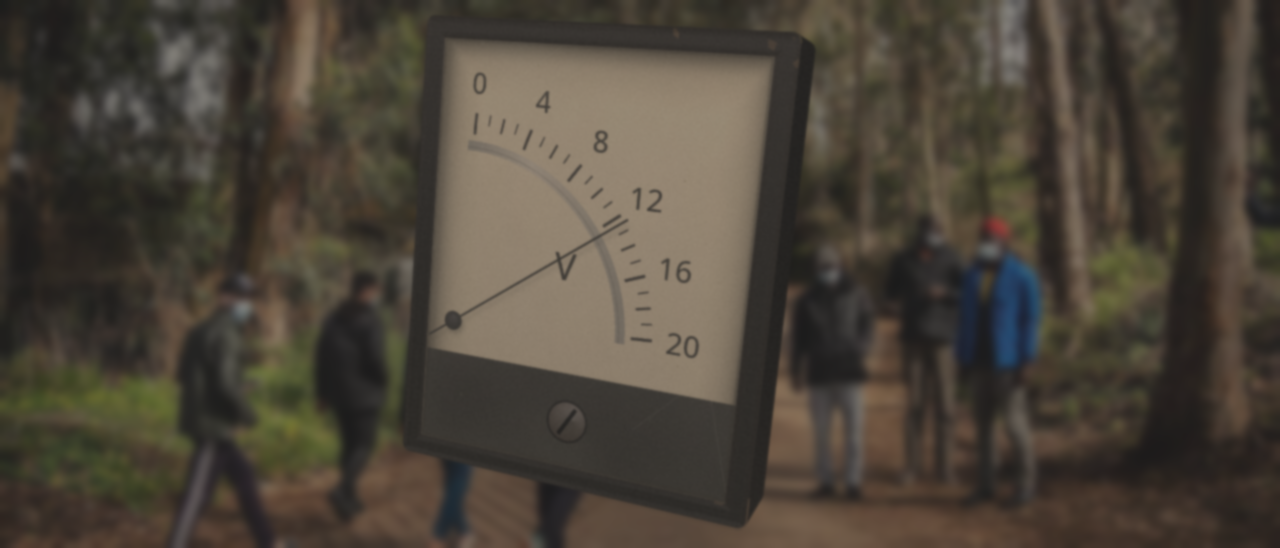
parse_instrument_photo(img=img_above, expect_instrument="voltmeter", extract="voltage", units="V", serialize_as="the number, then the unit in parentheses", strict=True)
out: 12.5 (V)
